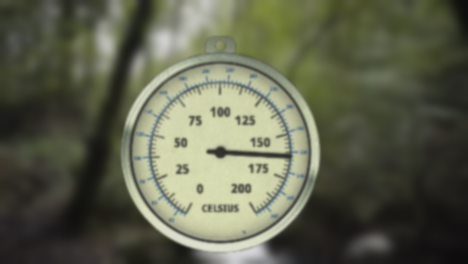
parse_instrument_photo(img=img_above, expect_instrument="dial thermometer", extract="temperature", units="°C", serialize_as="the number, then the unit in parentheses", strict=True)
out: 162.5 (°C)
